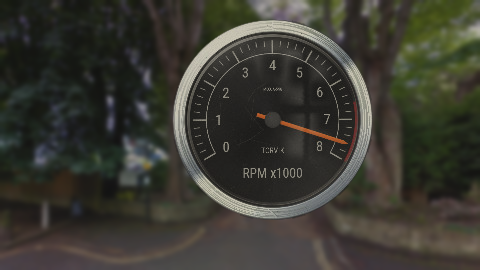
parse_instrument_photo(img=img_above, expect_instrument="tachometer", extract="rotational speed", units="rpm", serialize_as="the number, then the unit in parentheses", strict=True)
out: 7600 (rpm)
